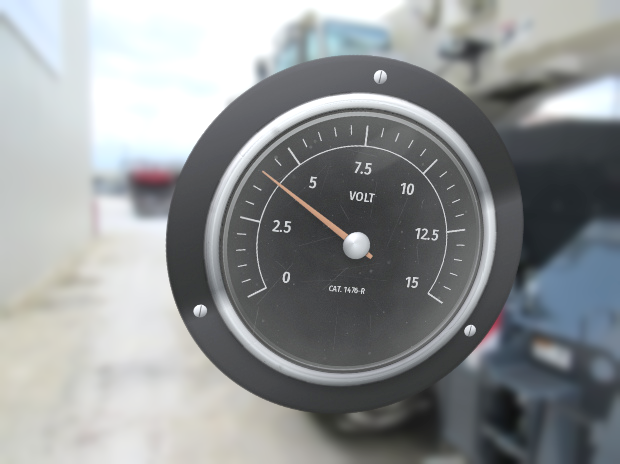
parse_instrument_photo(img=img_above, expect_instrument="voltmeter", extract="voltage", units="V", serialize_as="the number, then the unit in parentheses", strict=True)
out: 4 (V)
